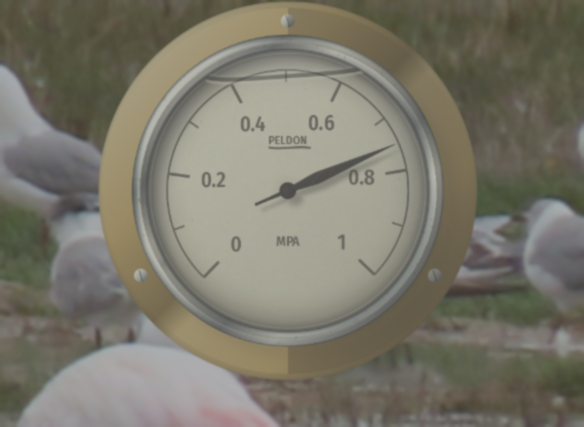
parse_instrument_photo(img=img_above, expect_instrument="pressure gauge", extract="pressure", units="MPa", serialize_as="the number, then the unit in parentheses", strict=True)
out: 0.75 (MPa)
